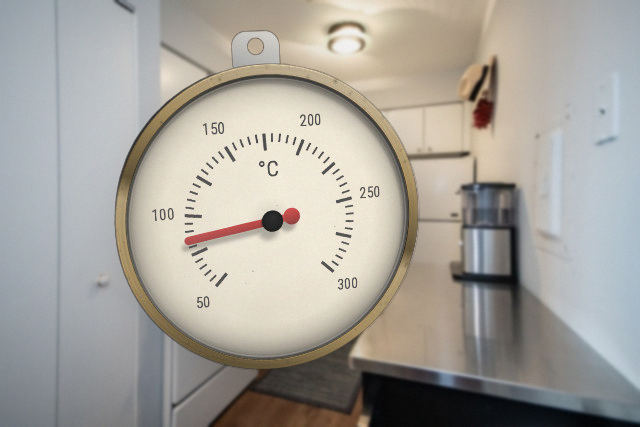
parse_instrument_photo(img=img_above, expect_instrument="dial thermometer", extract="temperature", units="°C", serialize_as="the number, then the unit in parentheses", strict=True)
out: 85 (°C)
